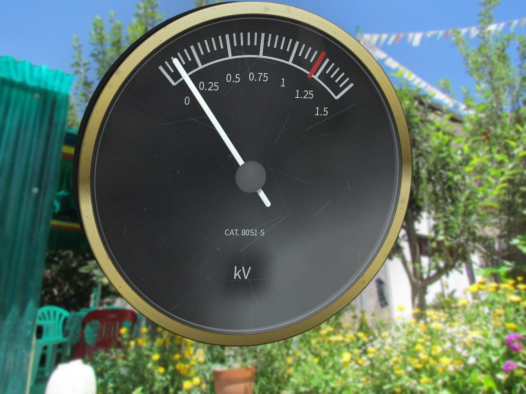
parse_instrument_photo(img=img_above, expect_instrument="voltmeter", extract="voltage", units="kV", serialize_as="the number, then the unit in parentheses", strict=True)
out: 0.1 (kV)
